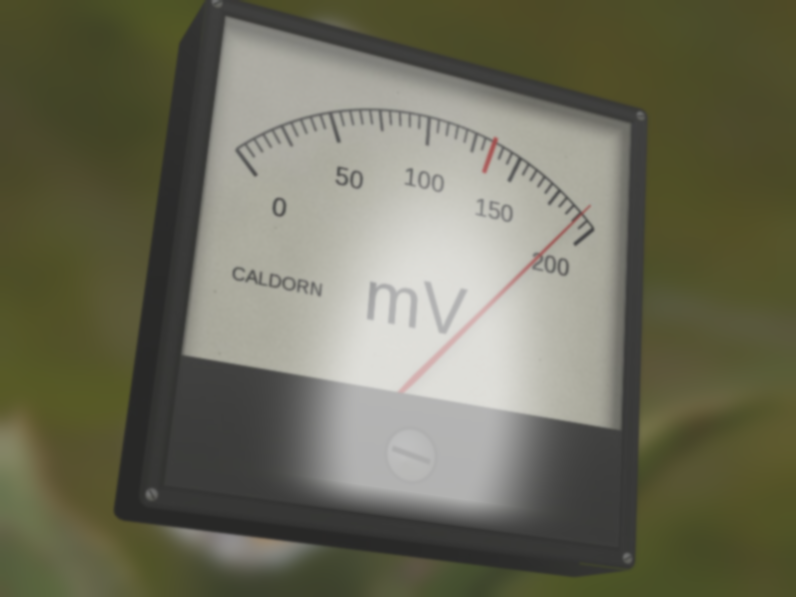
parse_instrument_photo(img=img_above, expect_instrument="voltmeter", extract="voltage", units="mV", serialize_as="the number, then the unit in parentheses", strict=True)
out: 190 (mV)
